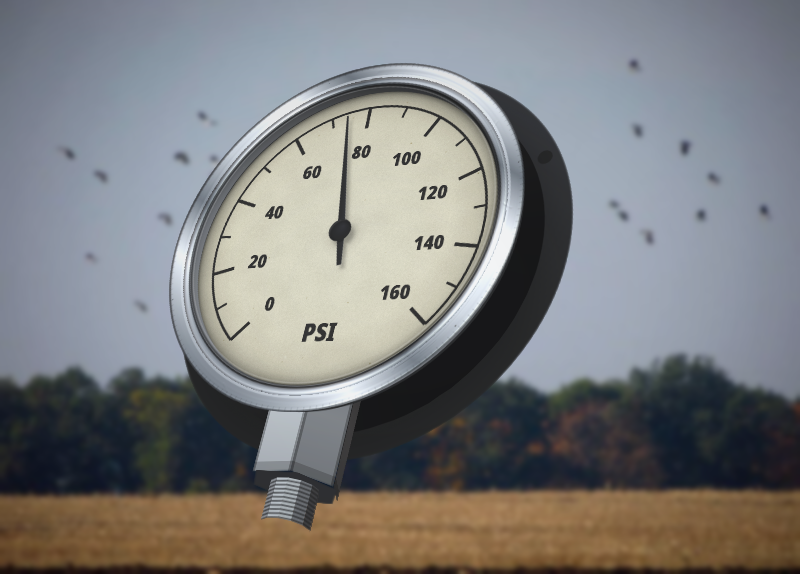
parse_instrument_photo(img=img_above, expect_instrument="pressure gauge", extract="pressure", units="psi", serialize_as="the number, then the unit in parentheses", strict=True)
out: 75 (psi)
